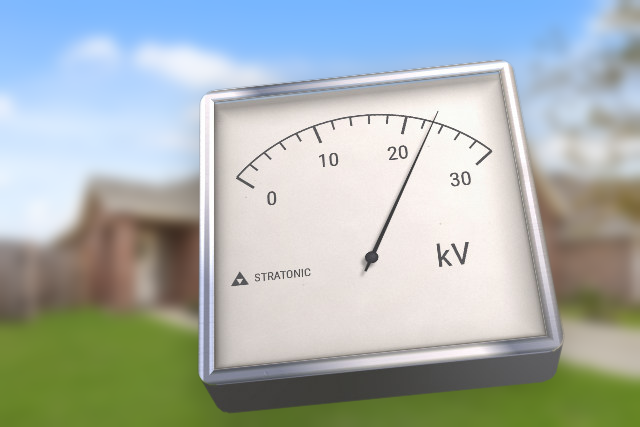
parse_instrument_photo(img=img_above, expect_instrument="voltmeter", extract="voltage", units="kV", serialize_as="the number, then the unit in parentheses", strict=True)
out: 23 (kV)
